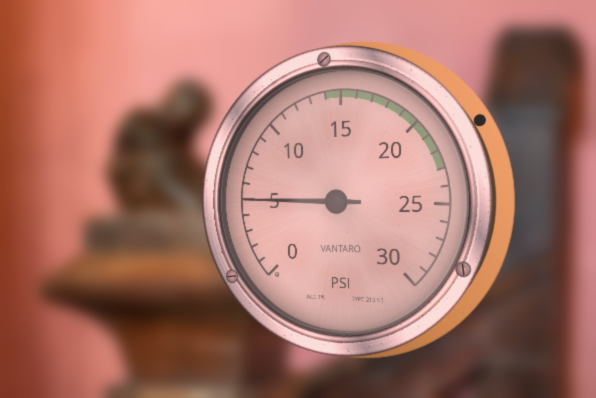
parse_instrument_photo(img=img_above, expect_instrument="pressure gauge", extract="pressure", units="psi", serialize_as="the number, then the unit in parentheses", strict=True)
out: 5 (psi)
